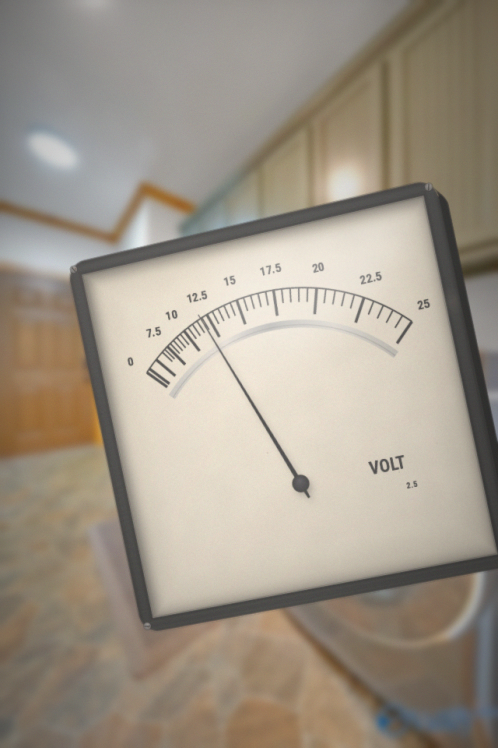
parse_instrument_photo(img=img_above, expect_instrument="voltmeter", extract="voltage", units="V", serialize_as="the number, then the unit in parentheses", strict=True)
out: 12 (V)
